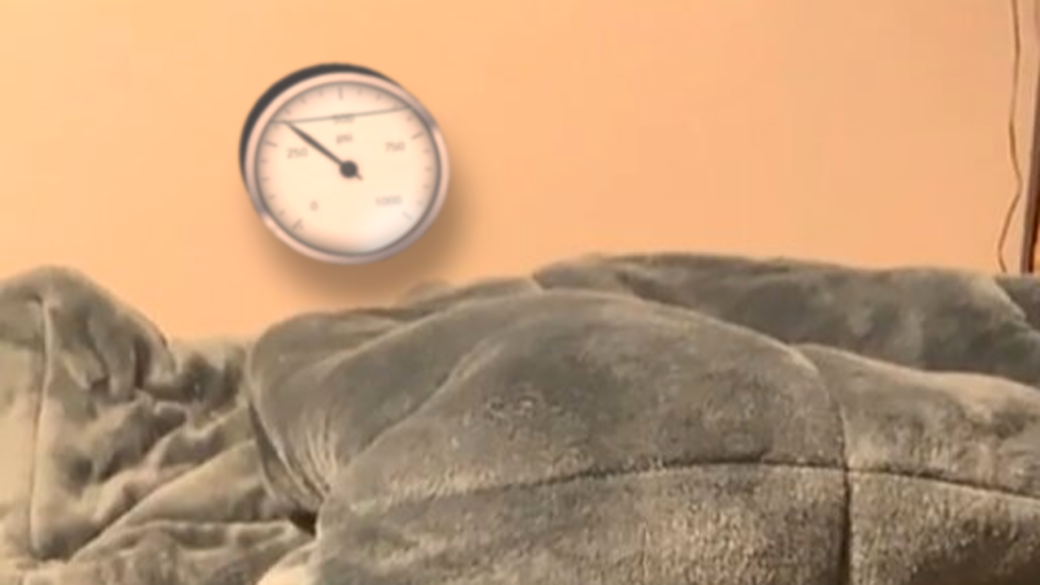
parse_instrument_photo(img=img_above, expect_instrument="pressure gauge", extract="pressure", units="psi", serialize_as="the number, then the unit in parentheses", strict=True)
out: 325 (psi)
